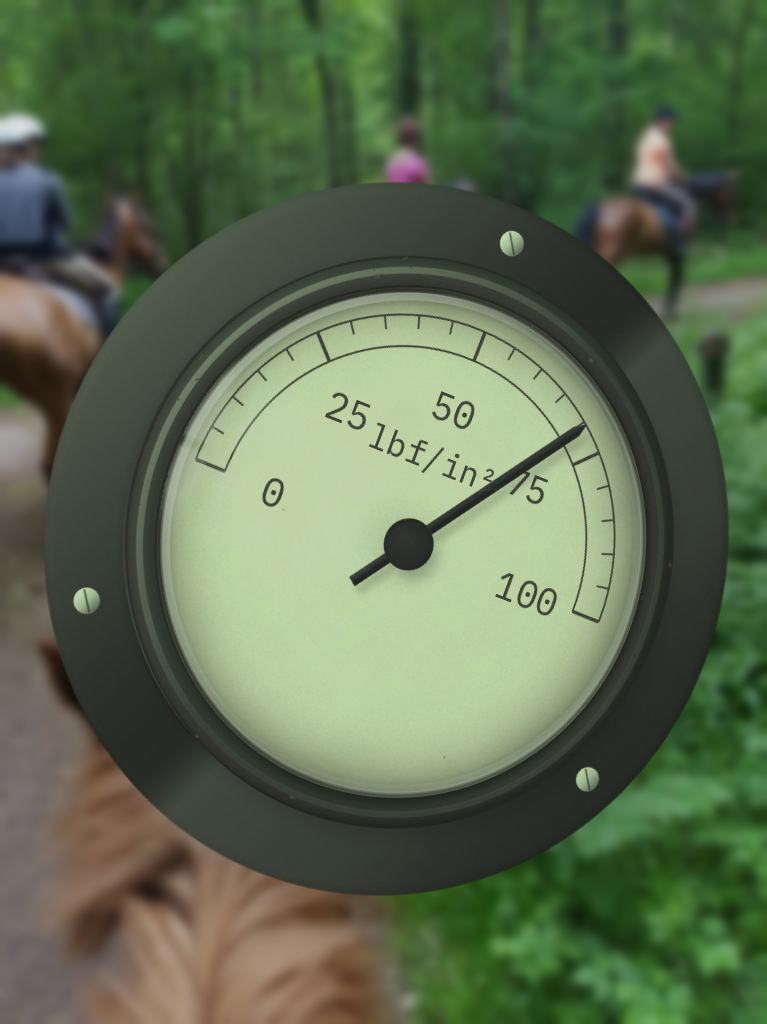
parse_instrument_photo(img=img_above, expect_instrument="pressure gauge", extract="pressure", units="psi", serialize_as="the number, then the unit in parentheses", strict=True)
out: 70 (psi)
